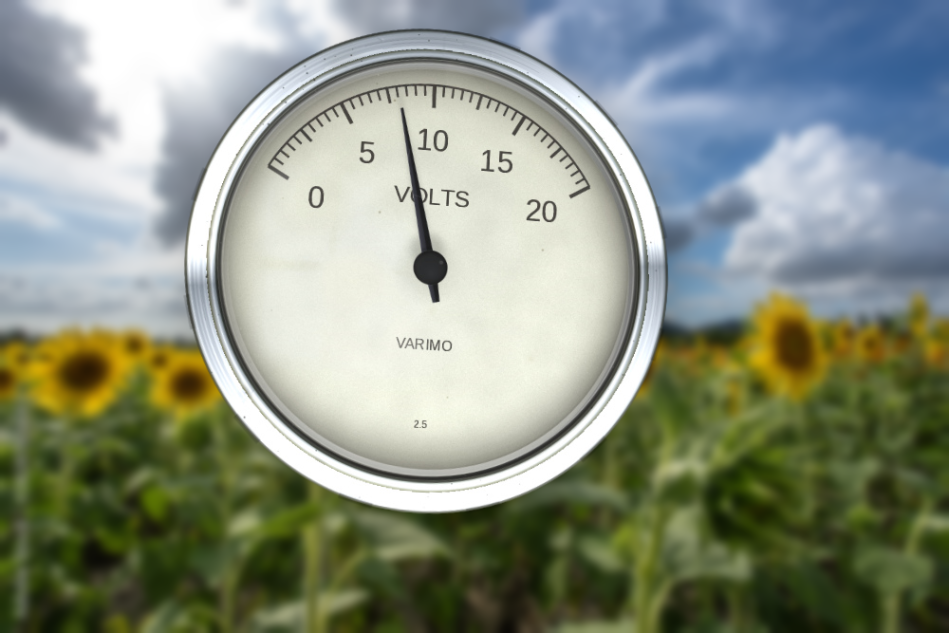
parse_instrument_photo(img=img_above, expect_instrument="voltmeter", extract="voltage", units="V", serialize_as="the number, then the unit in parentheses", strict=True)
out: 8 (V)
